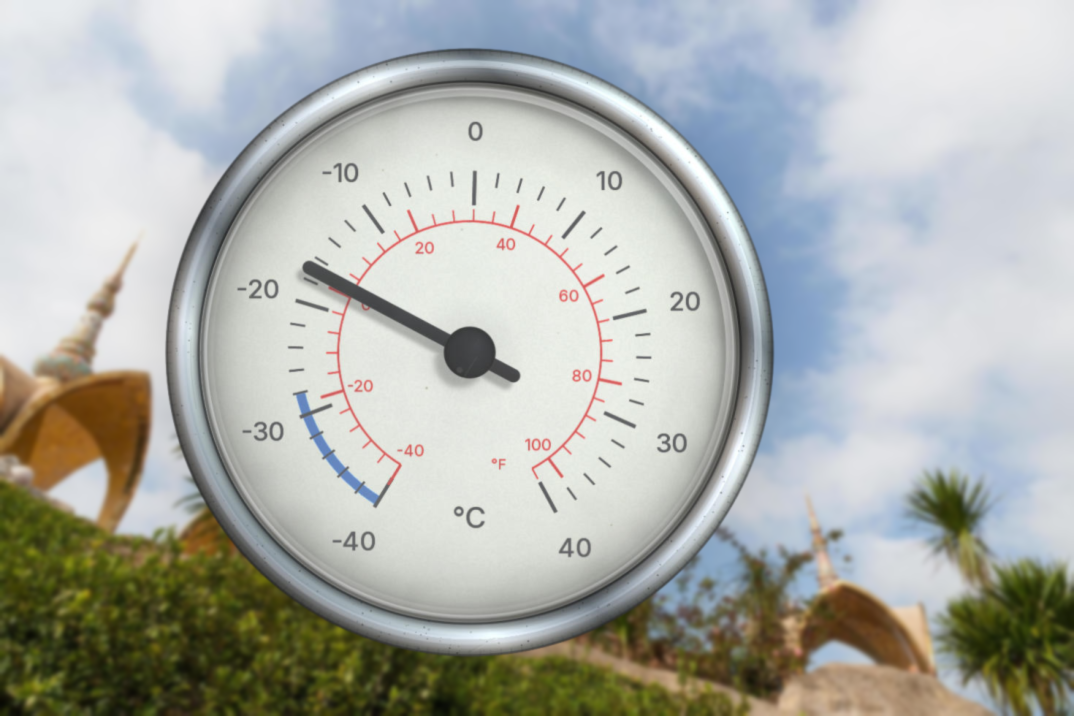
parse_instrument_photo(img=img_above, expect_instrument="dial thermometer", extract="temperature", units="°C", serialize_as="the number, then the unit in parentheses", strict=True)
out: -17 (°C)
